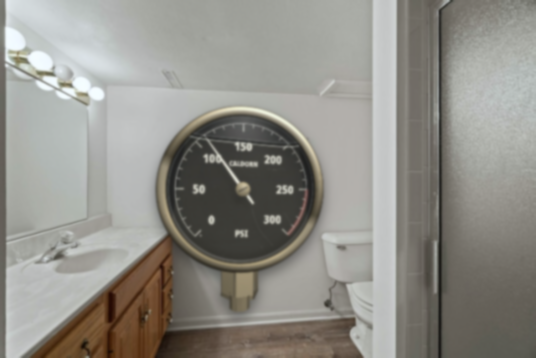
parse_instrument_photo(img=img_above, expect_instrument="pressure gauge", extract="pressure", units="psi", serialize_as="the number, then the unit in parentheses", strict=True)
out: 110 (psi)
